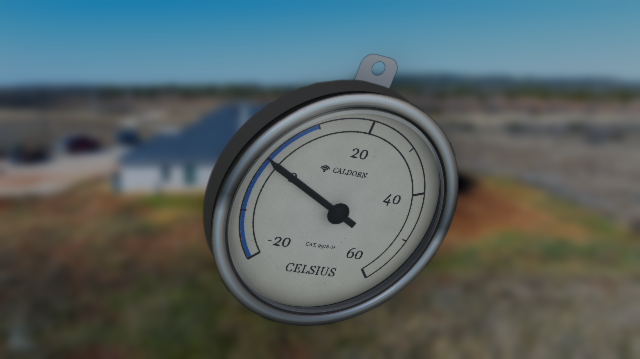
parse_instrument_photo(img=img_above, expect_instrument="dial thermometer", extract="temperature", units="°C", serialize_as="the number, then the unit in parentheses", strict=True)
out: 0 (°C)
